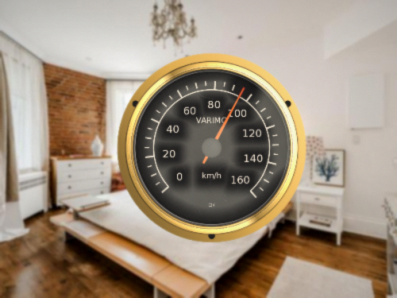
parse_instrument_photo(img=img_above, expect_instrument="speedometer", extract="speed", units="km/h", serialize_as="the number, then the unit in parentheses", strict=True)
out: 95 (km/h)
